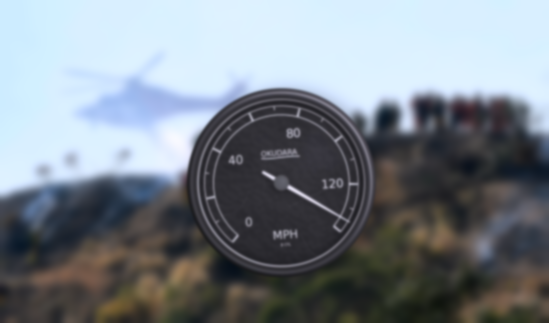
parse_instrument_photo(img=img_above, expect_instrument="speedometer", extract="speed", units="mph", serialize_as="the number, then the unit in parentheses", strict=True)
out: 135 (mph)
